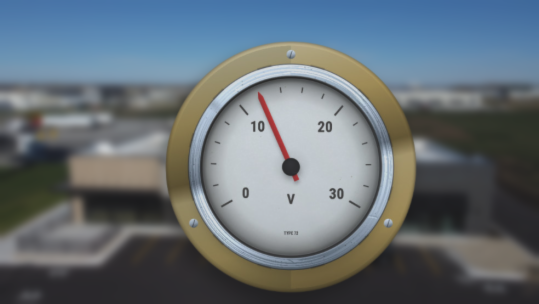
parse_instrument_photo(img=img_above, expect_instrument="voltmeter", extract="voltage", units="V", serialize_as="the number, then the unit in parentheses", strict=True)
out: 12 (V)
